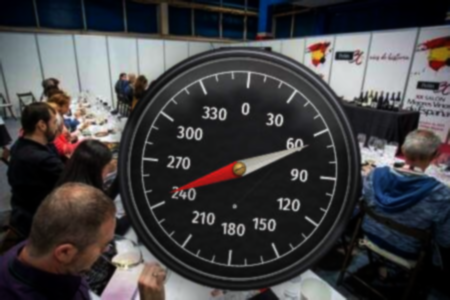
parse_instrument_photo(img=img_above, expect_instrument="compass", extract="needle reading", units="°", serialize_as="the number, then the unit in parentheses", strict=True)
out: 245 (°)
